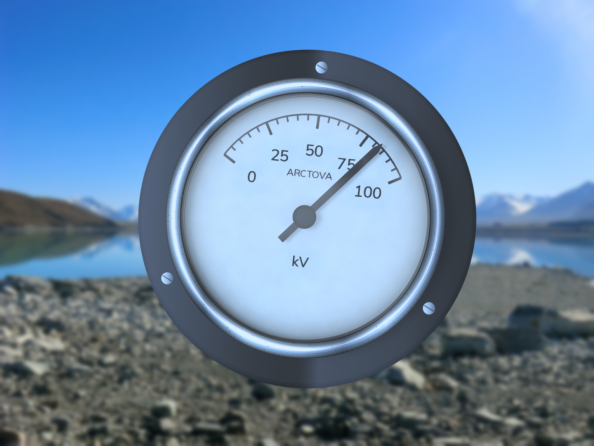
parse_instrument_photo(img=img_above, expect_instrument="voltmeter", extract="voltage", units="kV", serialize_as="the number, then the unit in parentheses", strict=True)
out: 82.5 (kV)
